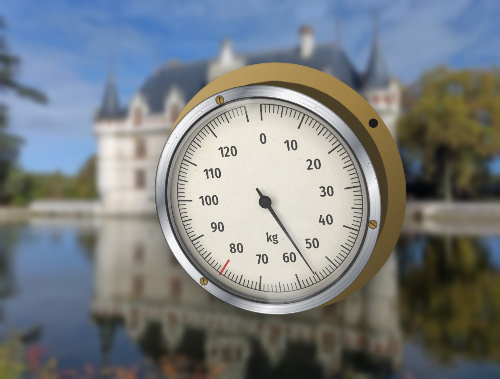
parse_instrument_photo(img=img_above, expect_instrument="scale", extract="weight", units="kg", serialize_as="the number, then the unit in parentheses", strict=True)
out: 55 (kg)
